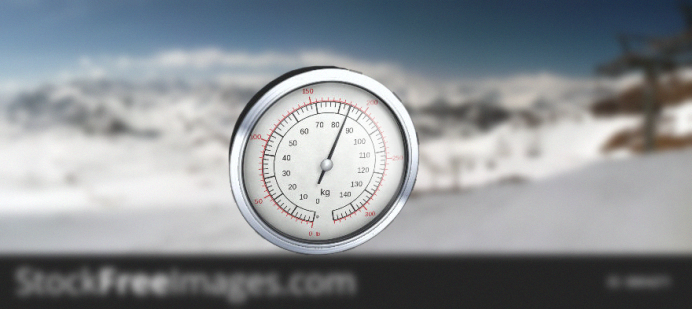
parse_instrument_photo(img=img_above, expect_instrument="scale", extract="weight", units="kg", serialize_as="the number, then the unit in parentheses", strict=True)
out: 84 (kg)
